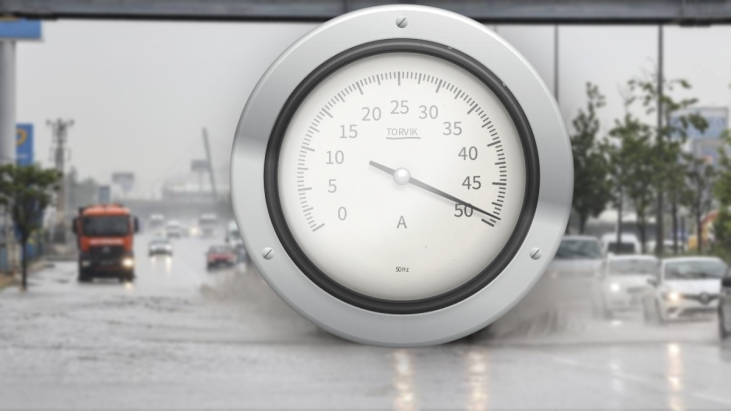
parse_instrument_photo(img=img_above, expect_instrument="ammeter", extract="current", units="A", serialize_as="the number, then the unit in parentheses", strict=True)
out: 49 (A)
